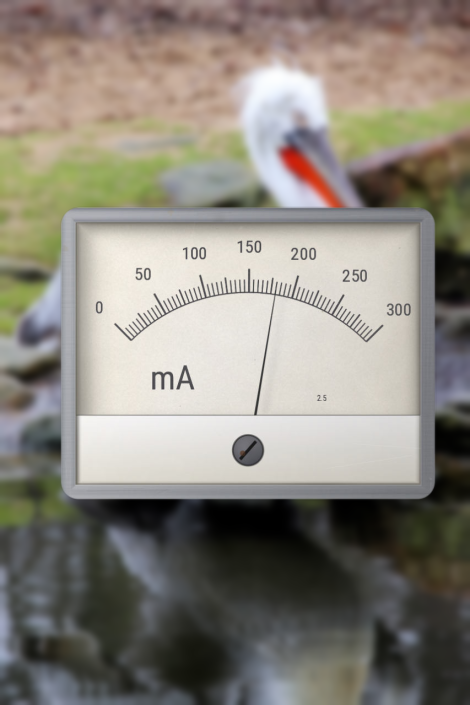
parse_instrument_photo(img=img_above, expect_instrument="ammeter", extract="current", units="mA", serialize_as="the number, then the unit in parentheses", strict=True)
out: 180 (mA)
